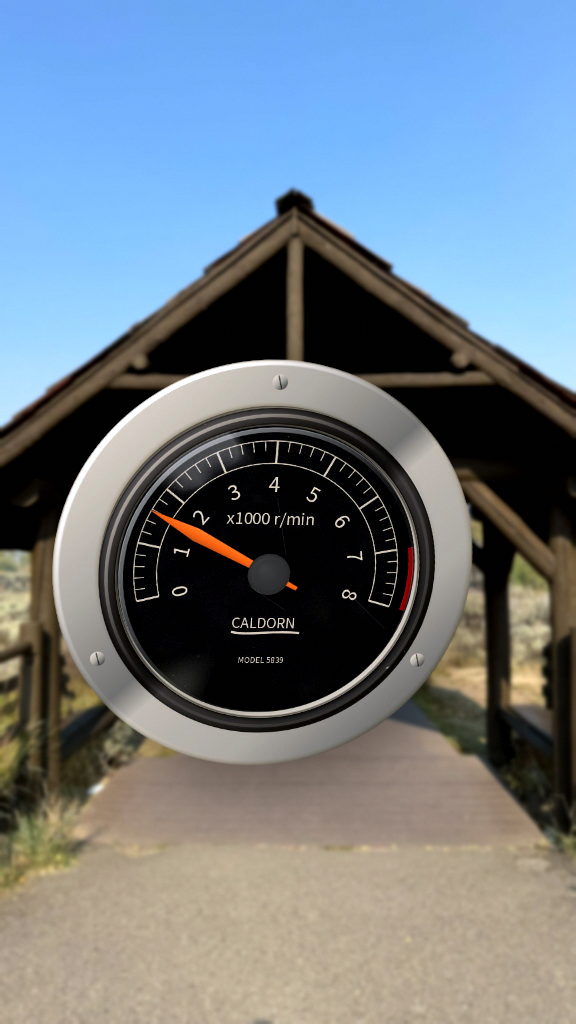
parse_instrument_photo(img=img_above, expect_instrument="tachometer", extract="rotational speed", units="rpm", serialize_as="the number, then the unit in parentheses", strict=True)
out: 1600 (rpm)
